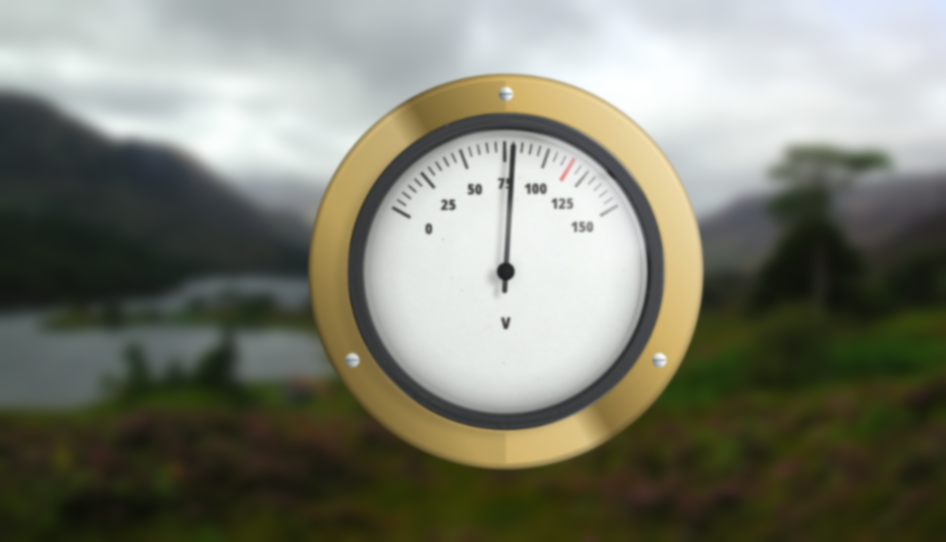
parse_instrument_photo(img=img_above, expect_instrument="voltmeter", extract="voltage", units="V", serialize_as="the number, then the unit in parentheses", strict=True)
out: 80 (V)
